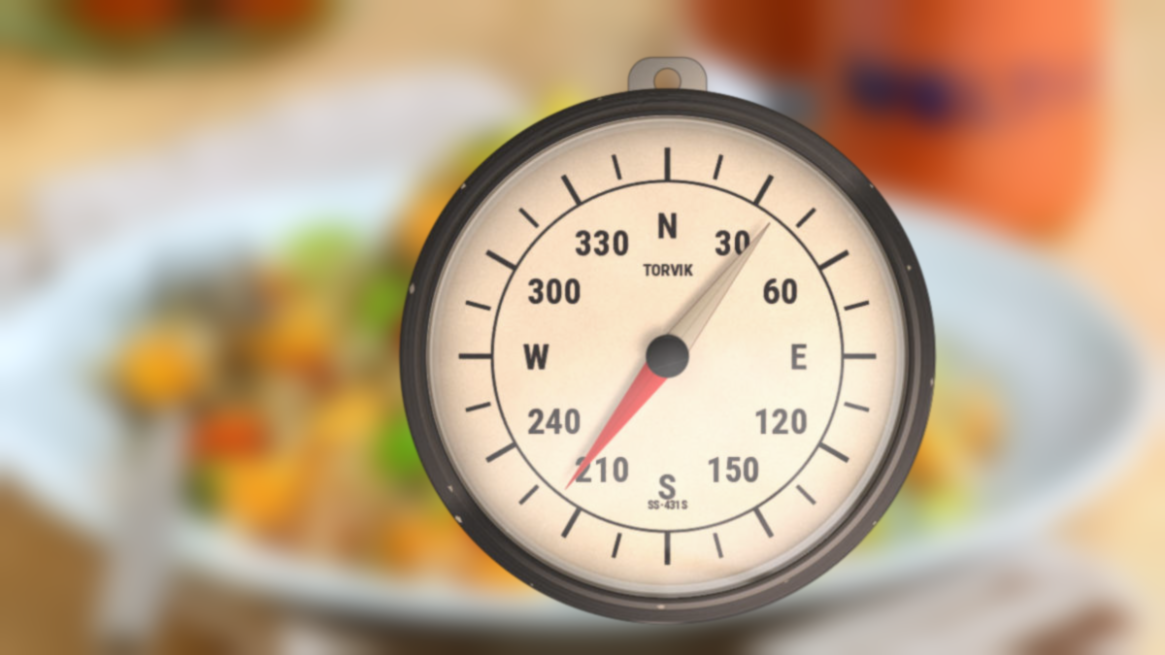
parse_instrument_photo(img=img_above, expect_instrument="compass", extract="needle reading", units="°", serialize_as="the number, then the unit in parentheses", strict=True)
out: 217.5 (°)
